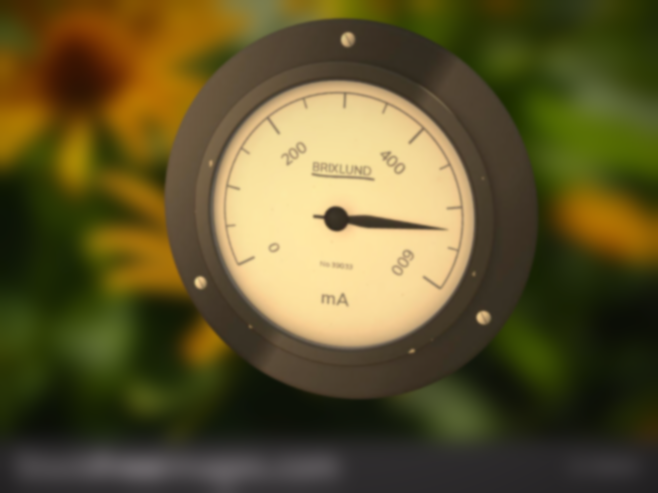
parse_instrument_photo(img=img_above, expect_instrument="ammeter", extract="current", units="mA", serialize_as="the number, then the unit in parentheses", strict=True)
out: 525 (mA)
